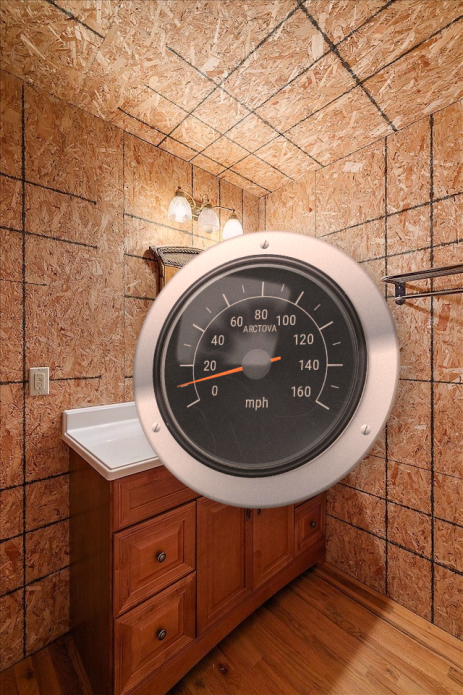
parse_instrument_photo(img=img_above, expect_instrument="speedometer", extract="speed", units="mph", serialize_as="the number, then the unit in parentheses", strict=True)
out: 10 (mph)
